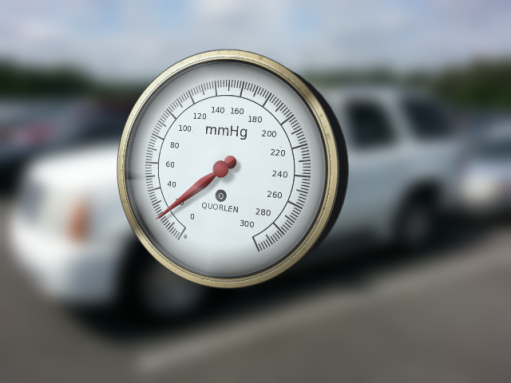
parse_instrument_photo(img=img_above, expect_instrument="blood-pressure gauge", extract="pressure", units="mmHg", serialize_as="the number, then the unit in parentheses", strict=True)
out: 20 (mmHg)
